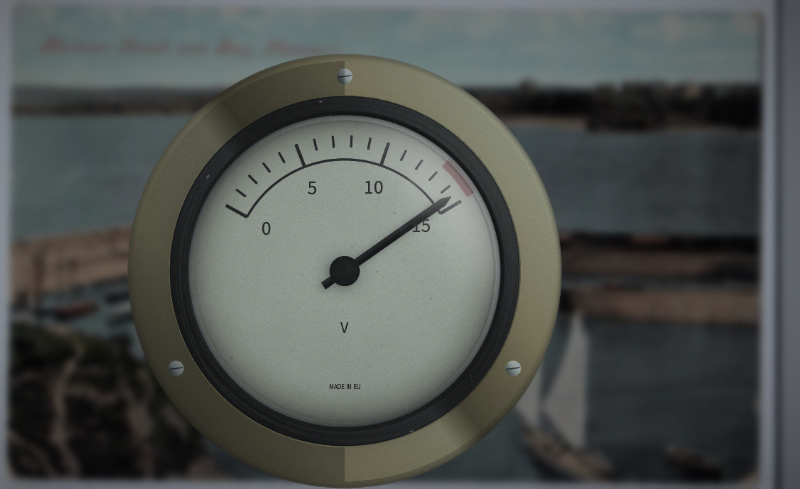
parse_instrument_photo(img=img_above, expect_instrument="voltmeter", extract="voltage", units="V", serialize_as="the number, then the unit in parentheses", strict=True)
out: 14.5 (V)
